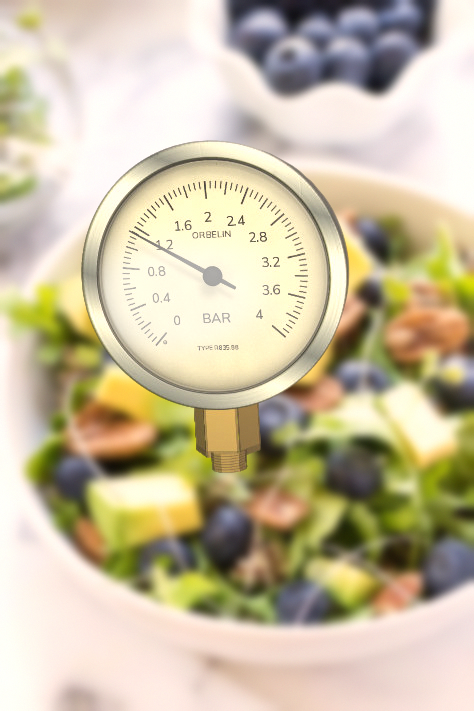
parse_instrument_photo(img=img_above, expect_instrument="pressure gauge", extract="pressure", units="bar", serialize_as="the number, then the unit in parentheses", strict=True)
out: 1.15 (bar)
